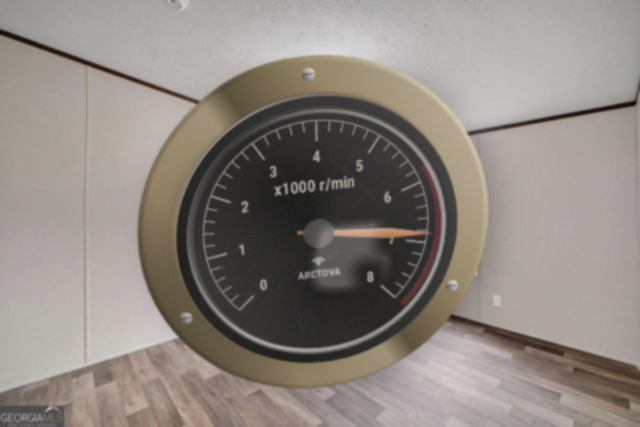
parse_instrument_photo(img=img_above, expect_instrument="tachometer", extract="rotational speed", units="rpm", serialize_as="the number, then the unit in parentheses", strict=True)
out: 6800 (rpm)
